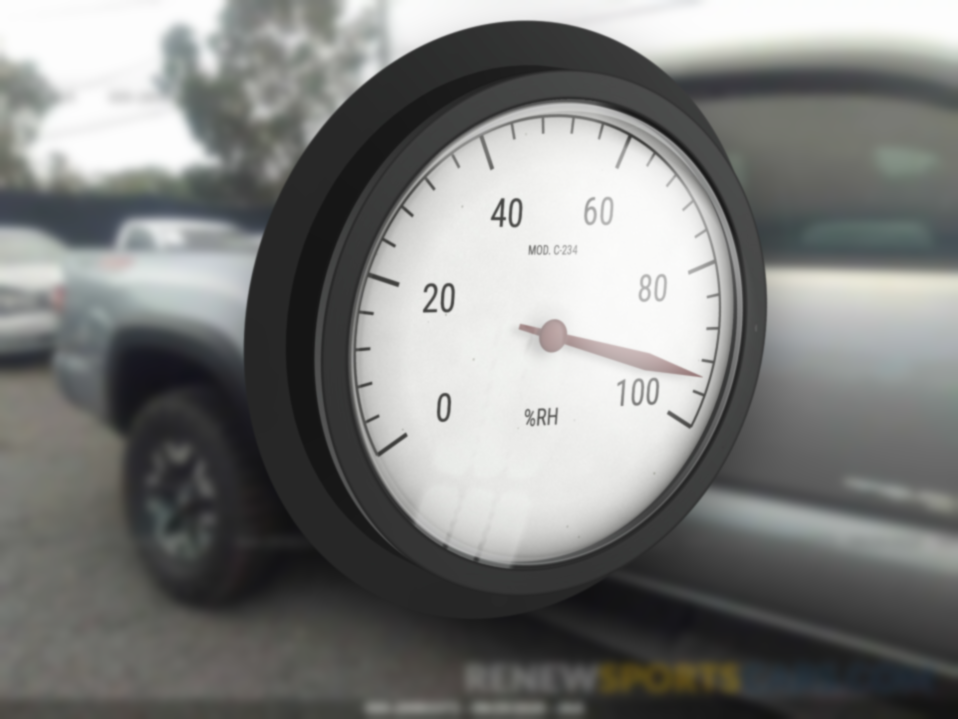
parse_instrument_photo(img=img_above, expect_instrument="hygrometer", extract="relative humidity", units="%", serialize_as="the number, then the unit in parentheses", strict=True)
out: 94 (%)
